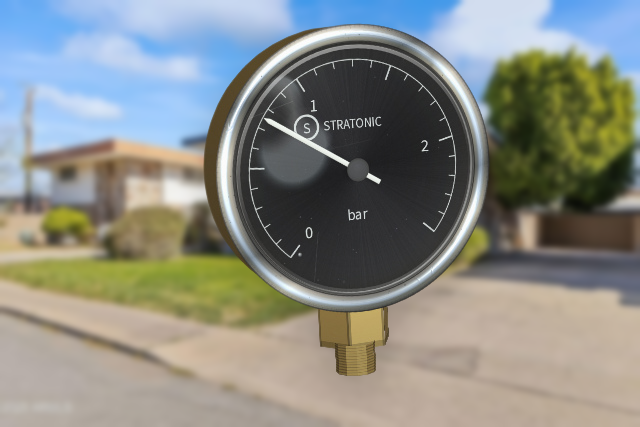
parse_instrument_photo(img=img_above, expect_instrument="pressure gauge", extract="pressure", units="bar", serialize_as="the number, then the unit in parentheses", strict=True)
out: 0.75 (bar)
